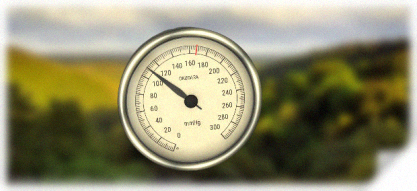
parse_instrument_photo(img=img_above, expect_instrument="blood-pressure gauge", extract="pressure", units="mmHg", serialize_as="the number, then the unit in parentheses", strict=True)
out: 110 (mmHg)
